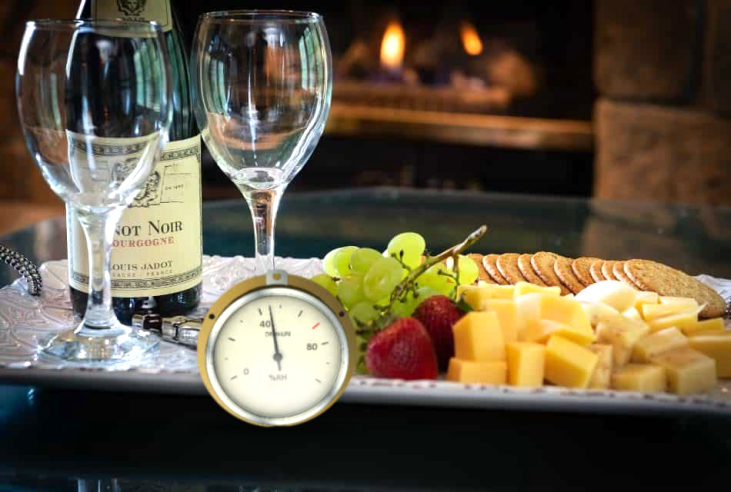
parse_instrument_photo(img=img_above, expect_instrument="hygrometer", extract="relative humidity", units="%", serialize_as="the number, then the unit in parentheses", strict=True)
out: 45 (%)
